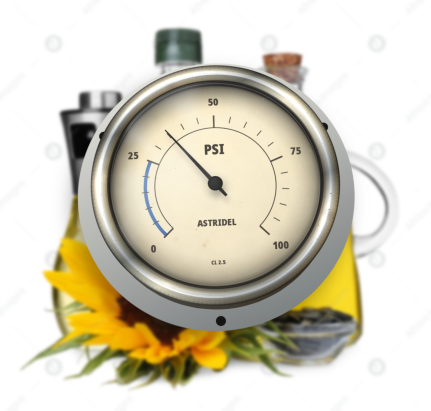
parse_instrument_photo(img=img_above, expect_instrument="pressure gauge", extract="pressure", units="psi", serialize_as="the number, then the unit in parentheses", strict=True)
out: 35 (psi)
